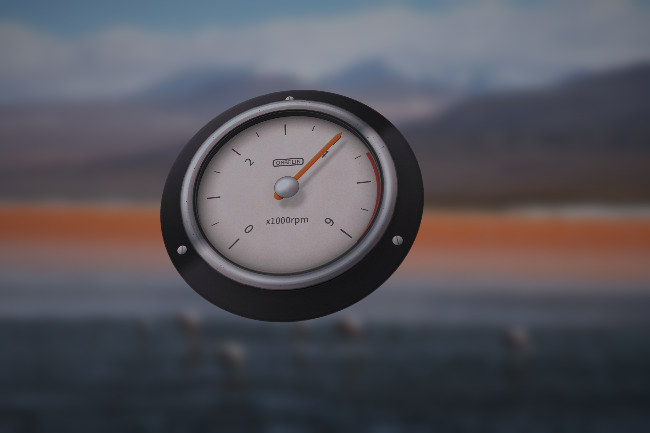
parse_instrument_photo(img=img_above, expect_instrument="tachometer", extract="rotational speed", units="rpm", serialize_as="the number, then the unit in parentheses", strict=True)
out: 4000 (rpm)
